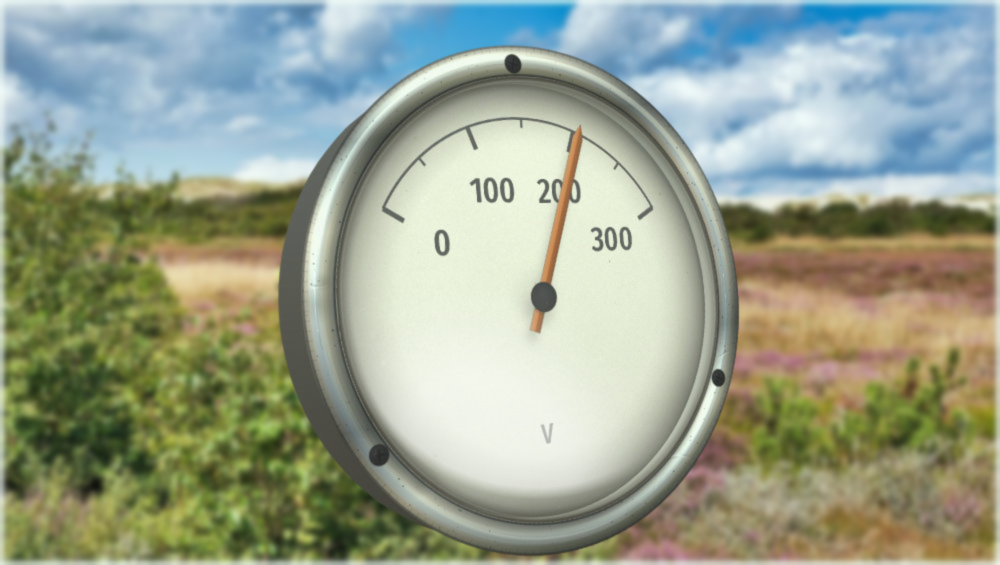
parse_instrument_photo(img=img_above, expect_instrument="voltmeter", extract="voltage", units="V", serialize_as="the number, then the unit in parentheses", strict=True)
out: 200 (V)
